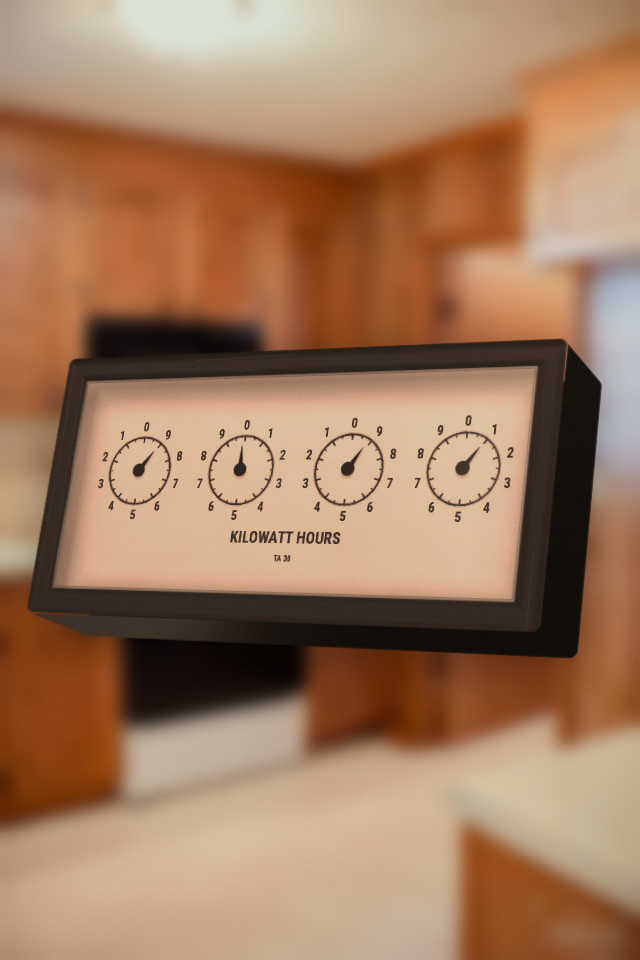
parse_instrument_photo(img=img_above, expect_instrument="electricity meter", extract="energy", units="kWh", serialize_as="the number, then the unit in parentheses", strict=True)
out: 8991 (kWh)
